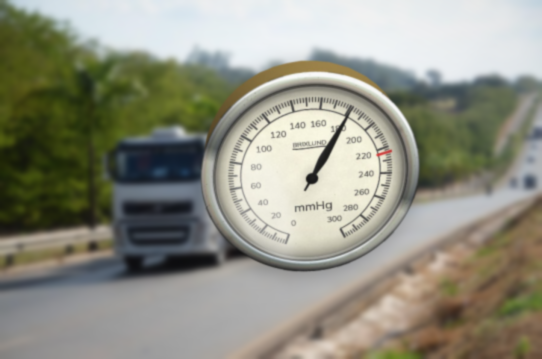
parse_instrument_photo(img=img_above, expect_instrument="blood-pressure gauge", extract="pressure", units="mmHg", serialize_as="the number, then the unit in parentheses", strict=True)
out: 180 (mmHg)
